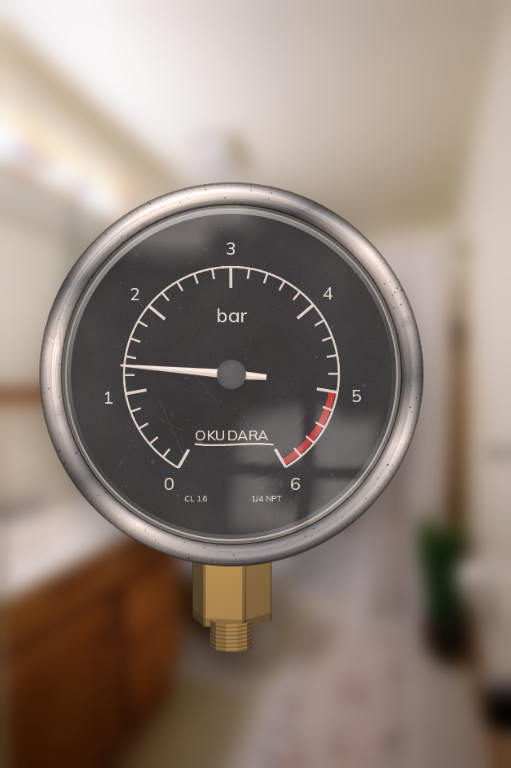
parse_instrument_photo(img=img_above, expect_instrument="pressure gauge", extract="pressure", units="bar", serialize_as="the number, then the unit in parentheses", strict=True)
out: 1.3 (bar)
